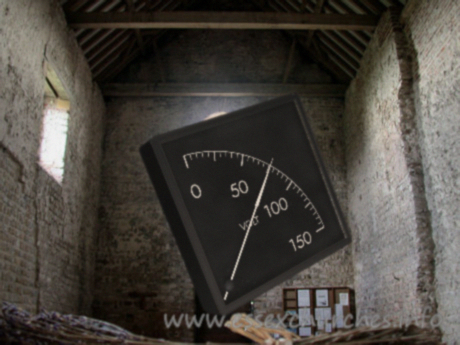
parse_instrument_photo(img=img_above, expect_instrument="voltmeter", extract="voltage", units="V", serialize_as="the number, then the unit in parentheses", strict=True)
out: 75 (V)
